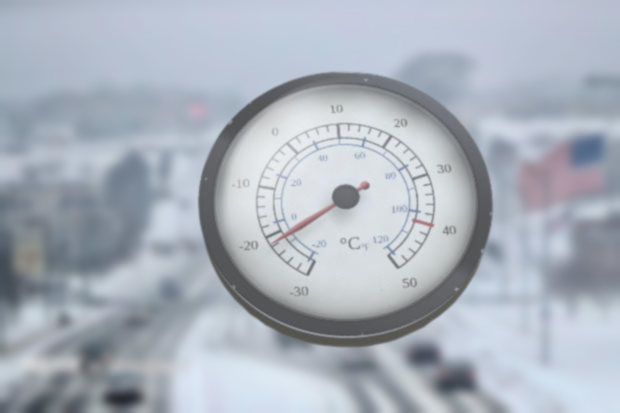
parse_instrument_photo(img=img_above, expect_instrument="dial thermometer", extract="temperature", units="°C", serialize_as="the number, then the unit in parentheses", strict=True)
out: -22 (°C)
